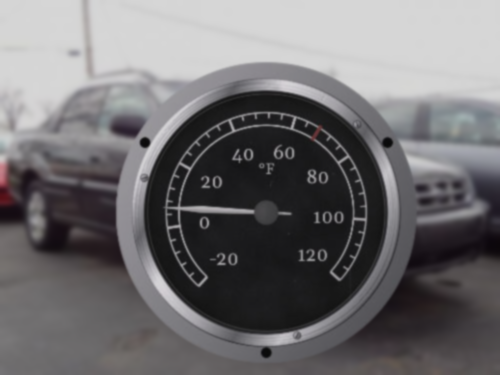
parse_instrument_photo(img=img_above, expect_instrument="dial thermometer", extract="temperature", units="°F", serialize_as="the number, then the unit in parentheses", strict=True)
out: 6 (°F)
